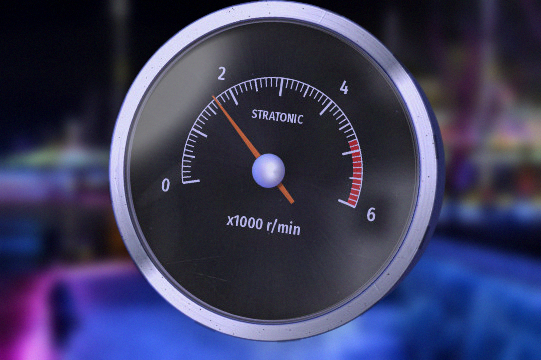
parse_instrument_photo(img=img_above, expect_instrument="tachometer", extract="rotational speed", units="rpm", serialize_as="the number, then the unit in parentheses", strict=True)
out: 1700 (rpm)
